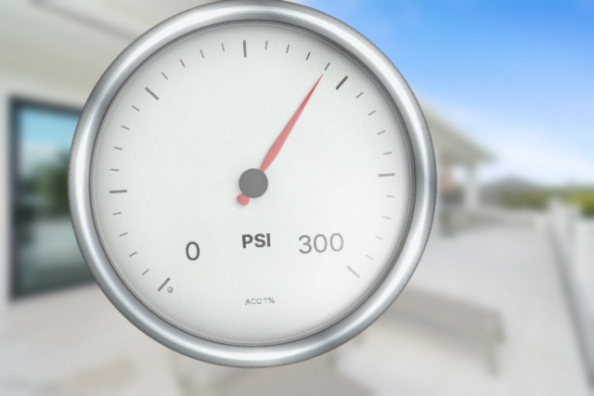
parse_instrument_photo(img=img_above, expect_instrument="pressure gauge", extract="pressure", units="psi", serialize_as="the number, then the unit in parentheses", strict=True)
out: 190 (psi)
